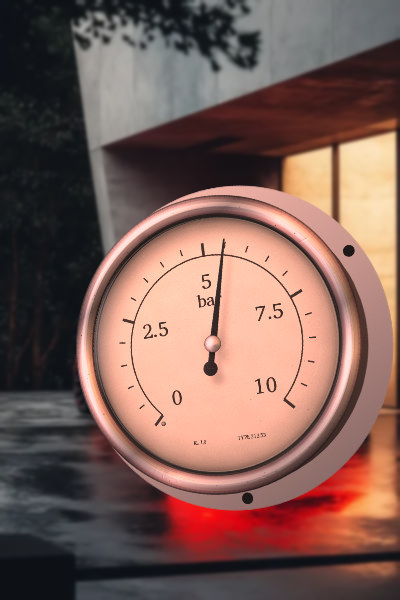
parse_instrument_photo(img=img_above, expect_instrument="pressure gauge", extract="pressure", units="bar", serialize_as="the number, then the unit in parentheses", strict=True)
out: 5.5 (bar)
